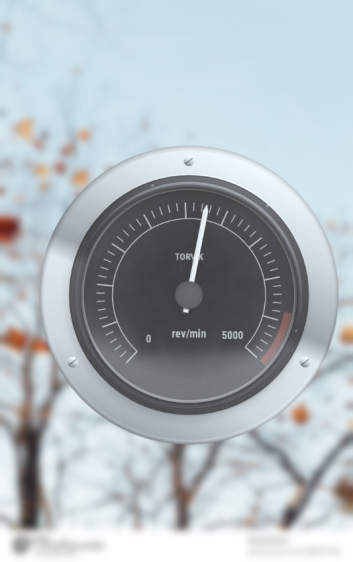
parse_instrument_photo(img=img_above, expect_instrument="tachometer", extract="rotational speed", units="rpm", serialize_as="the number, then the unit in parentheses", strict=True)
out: 2750 (rpm)
